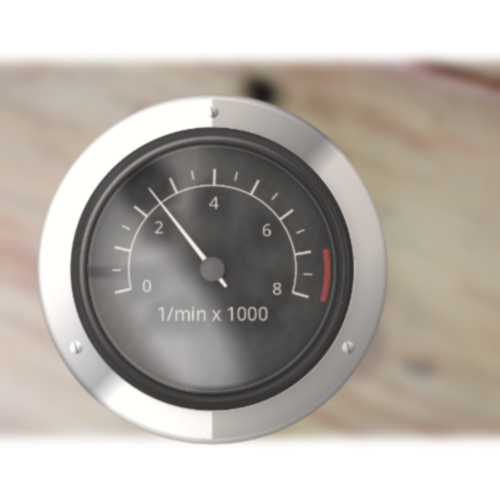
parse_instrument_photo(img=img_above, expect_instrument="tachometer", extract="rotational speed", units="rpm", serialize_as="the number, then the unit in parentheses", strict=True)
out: 2500 (rpm)
